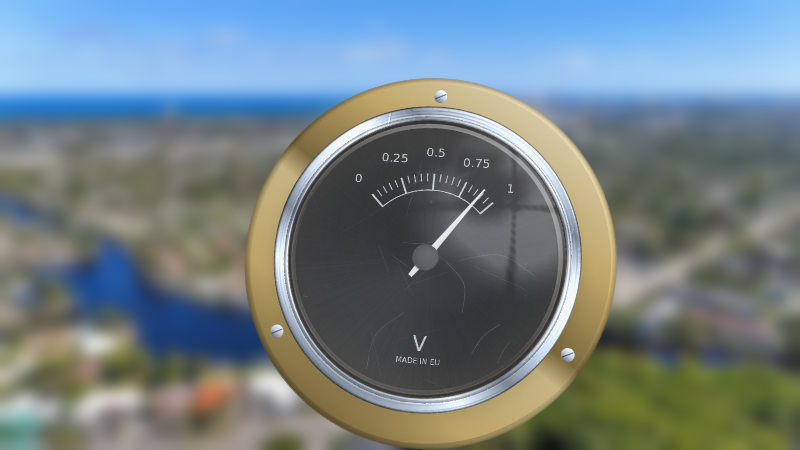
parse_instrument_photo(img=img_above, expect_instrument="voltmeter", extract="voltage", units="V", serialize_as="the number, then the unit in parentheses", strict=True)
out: 0.9 (V)
